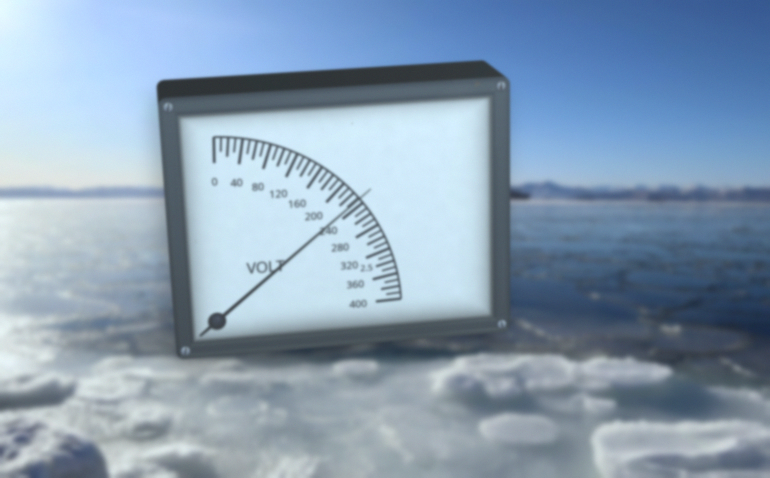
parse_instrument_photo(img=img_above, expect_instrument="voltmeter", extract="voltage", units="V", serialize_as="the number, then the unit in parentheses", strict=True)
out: 230 (V)
